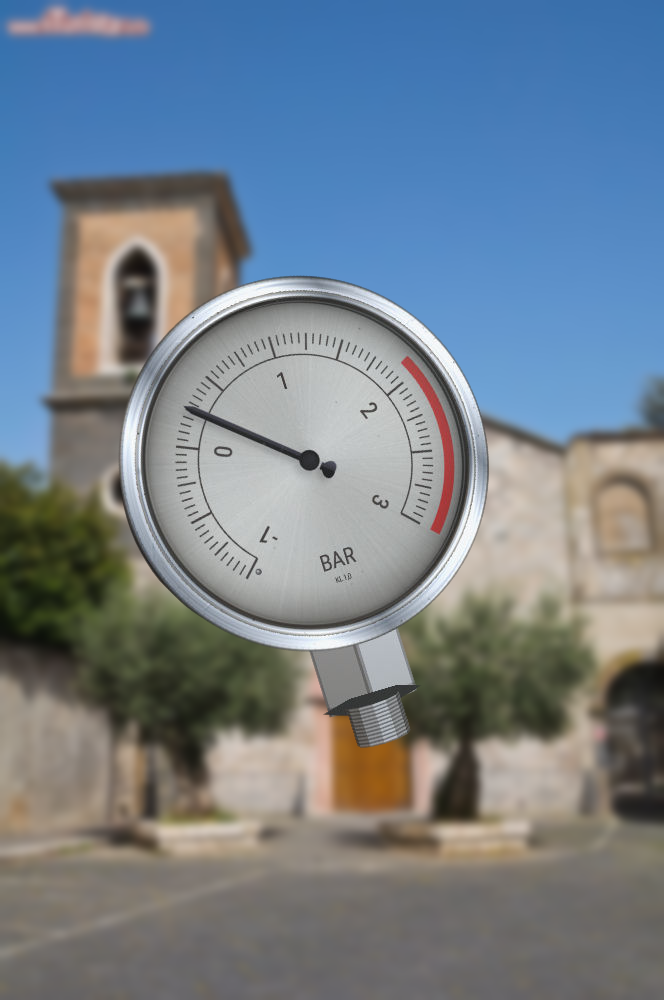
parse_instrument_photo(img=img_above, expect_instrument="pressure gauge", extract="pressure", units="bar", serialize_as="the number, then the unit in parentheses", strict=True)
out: 0.25 (bar)
